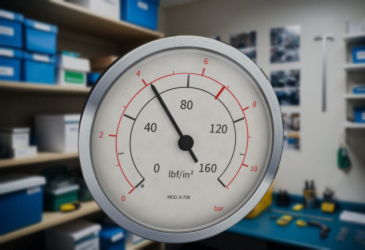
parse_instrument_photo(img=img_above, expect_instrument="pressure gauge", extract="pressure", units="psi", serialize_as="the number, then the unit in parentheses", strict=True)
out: 60 (psi)
